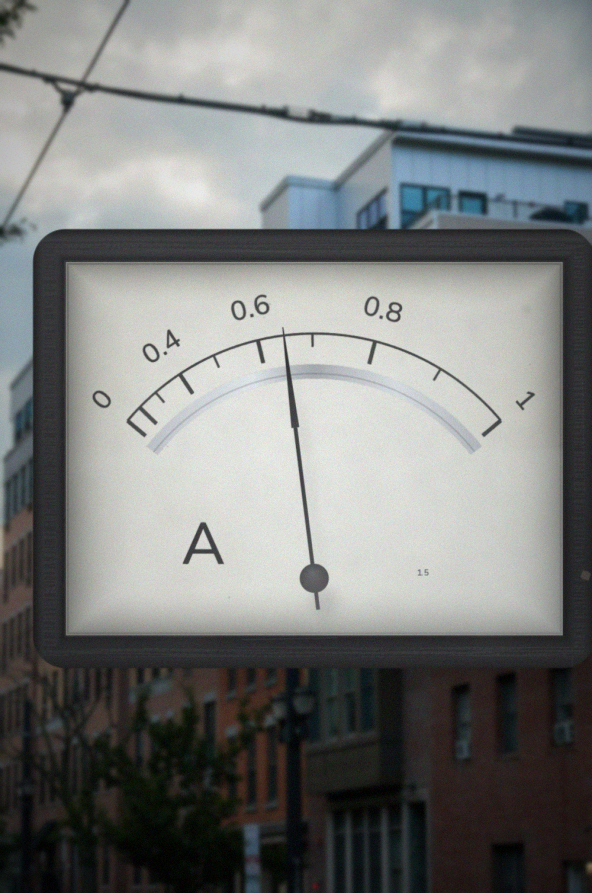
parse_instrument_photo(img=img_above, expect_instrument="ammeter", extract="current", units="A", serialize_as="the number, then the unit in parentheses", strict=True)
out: 0.65 (A)
